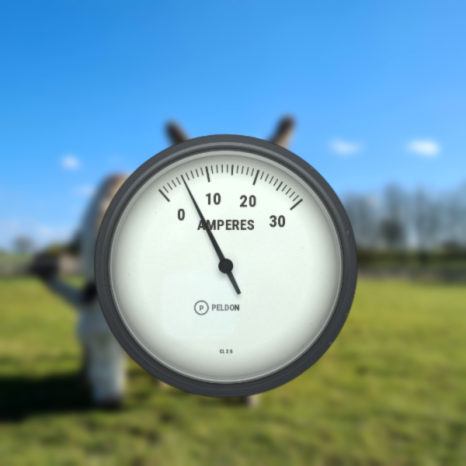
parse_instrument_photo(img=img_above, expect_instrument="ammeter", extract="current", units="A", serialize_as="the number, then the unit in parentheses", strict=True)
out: 5 (A)
